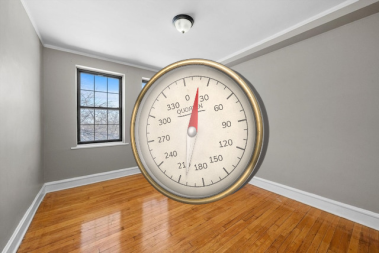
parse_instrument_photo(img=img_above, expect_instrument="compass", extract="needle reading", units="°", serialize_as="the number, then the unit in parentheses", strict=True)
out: 20 (°)
